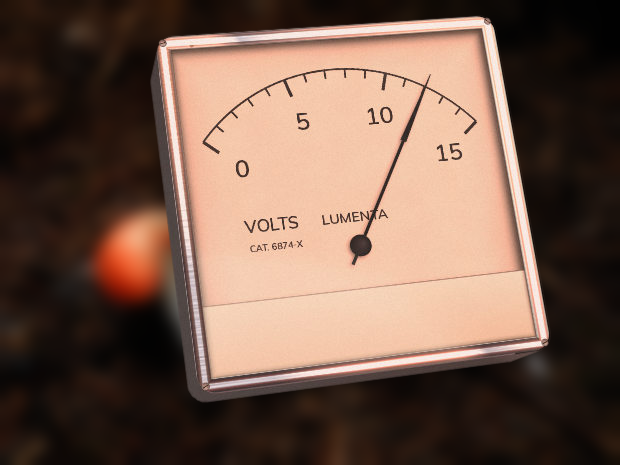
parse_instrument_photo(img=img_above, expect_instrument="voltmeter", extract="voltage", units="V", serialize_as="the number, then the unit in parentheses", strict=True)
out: 12 (V)
